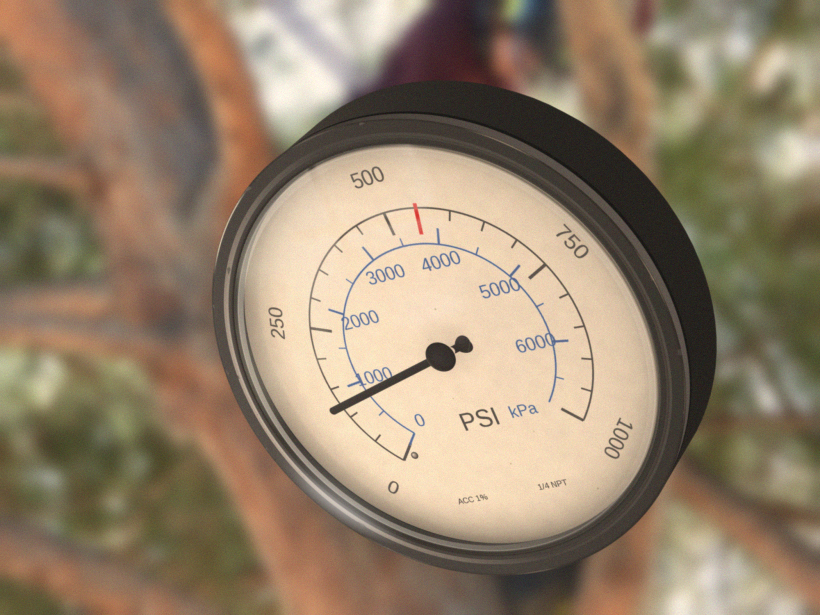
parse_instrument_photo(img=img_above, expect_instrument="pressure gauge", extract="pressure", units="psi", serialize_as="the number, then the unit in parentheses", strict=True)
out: 125 (psi)
